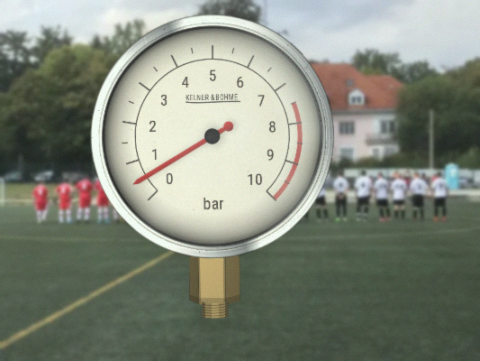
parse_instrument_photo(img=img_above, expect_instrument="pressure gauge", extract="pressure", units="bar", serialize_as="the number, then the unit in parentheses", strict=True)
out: 0.5 (bar)
